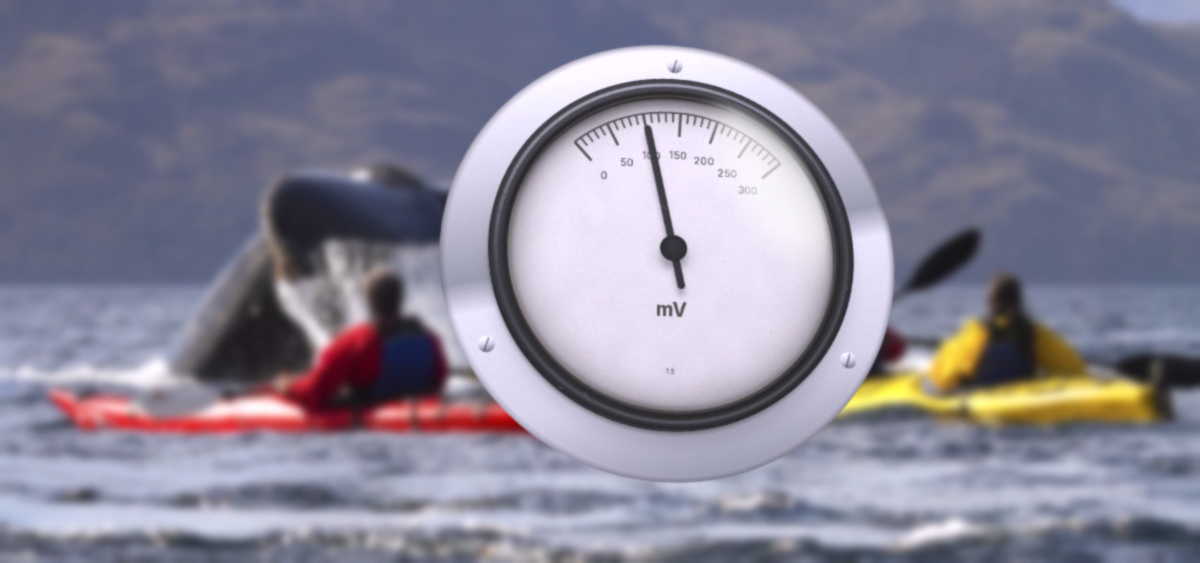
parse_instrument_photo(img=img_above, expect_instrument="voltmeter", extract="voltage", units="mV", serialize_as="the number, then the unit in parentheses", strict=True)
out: 100 (mV)
